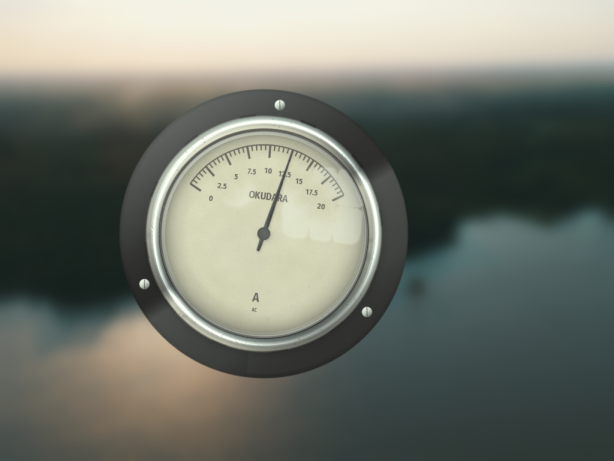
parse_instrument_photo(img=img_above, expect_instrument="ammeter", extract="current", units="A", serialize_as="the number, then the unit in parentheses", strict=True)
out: 12.5 (A)
